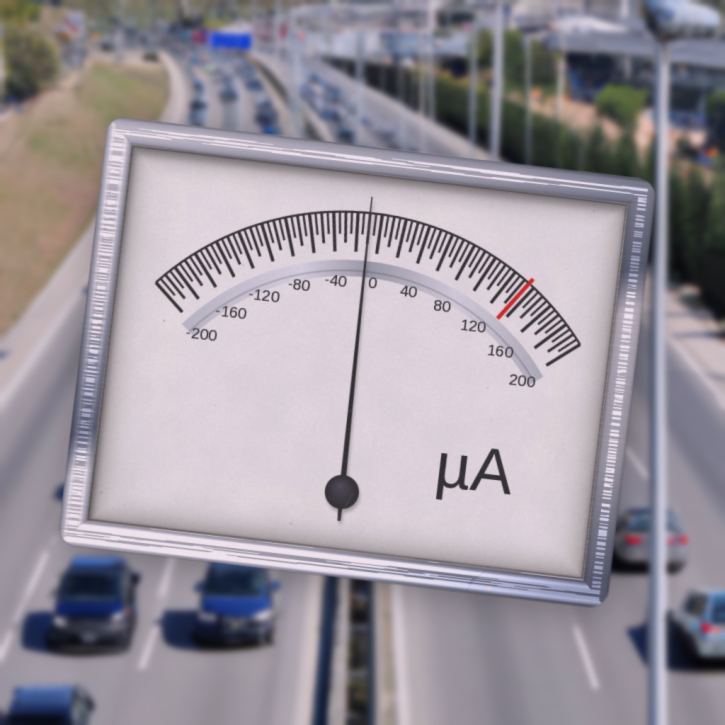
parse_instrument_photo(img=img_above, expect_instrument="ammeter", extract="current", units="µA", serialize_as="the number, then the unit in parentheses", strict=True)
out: -10 (µA)
